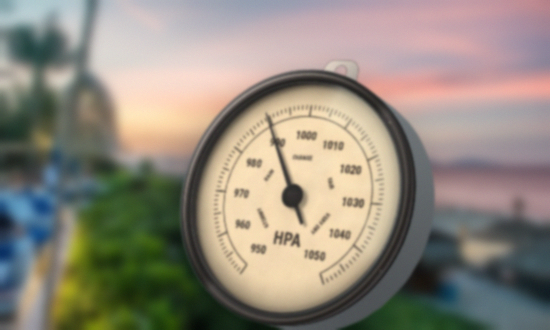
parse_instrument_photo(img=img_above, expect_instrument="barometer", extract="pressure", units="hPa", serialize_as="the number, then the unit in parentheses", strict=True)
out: 990 (hPa)
